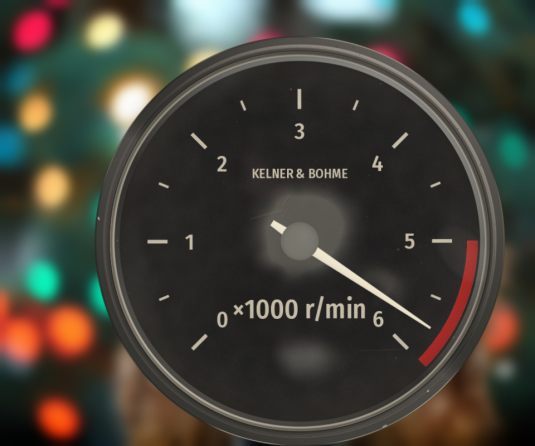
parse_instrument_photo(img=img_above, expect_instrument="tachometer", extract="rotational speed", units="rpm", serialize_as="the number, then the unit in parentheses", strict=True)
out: 5750 (rpm)
